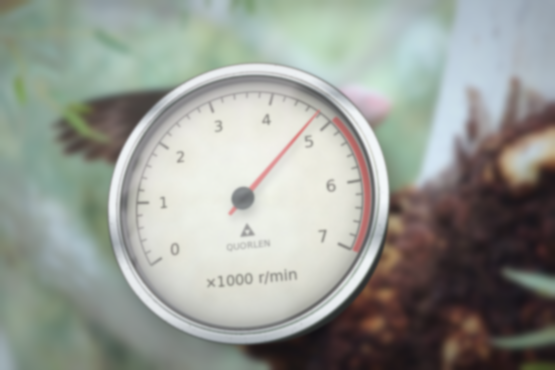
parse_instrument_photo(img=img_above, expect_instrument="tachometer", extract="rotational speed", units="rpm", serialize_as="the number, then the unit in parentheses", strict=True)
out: 4800 (rpm)
